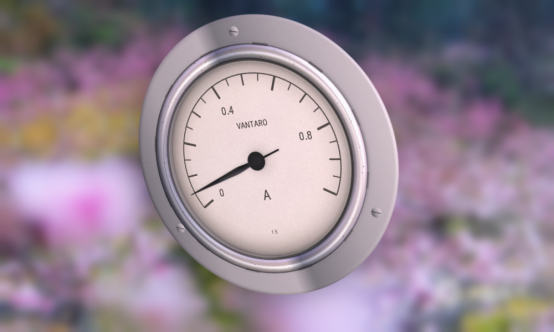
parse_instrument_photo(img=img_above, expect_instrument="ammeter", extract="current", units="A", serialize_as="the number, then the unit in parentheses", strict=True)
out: 0.05 (A)
